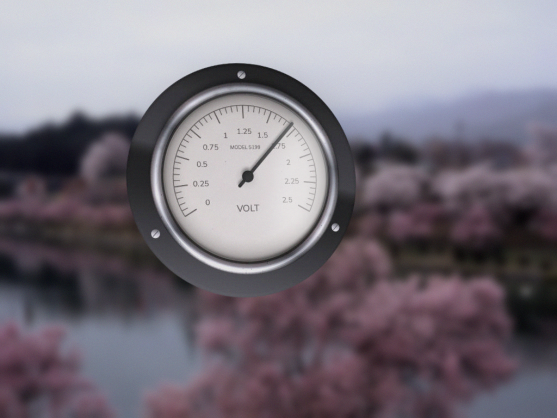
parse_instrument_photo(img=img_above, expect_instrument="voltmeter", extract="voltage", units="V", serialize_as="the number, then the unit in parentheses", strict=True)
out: 1.7 (V)
